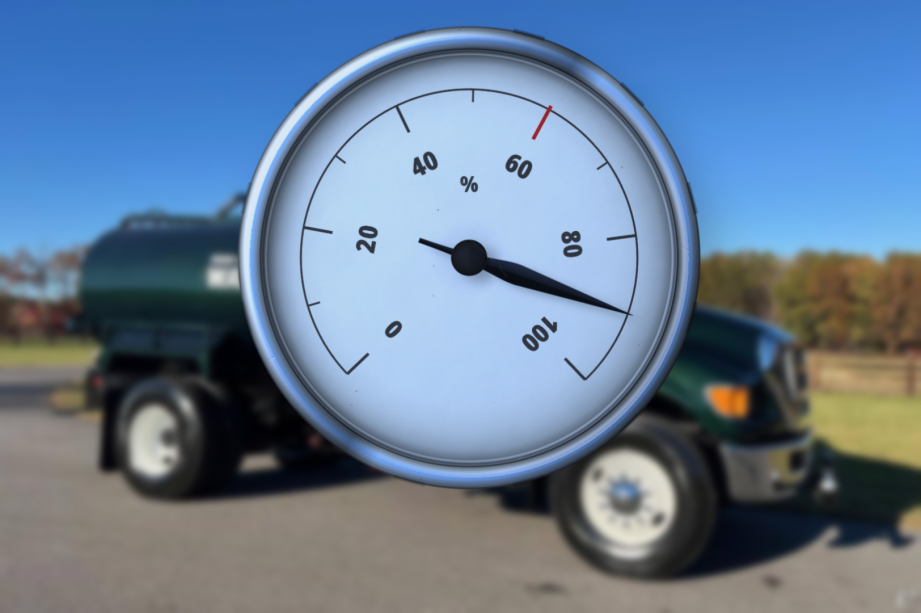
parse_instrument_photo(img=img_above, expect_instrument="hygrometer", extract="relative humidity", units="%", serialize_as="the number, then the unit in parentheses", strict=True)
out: 90 (%)
